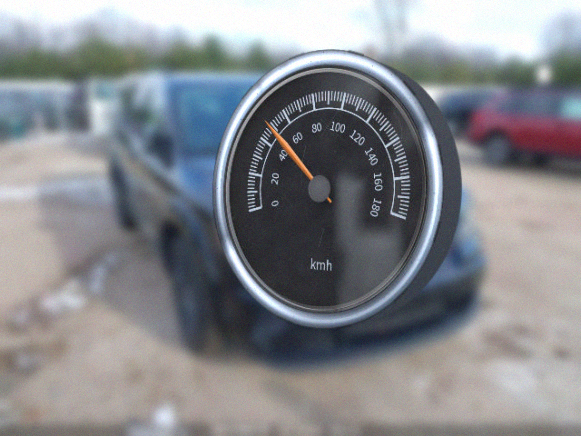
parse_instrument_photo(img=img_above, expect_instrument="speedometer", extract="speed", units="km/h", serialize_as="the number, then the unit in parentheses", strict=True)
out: 50 (km/h)
